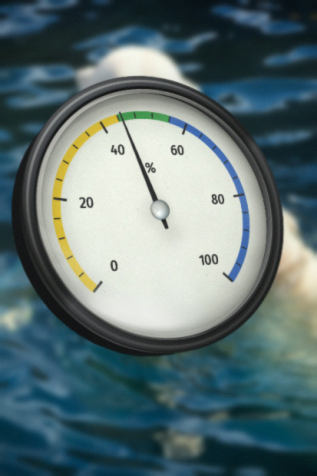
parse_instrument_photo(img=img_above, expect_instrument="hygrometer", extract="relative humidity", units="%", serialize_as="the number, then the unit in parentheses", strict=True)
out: 44 (%)
